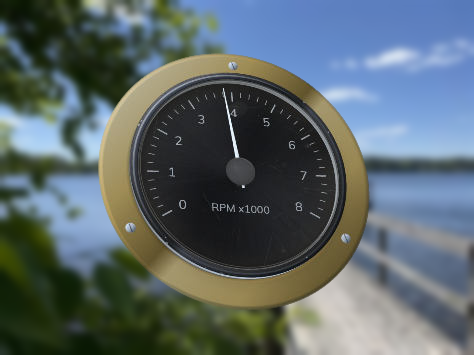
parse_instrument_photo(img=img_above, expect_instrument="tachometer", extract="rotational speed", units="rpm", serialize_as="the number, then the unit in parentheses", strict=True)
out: 3800 (rpm)
